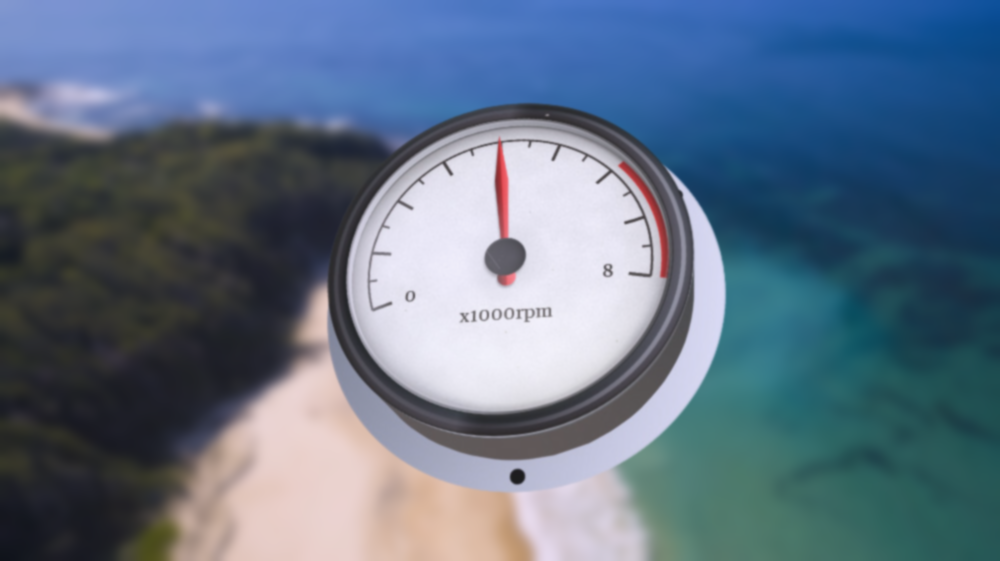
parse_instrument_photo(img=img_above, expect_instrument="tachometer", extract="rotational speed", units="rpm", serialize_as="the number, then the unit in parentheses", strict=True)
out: 4000 (rpm)
